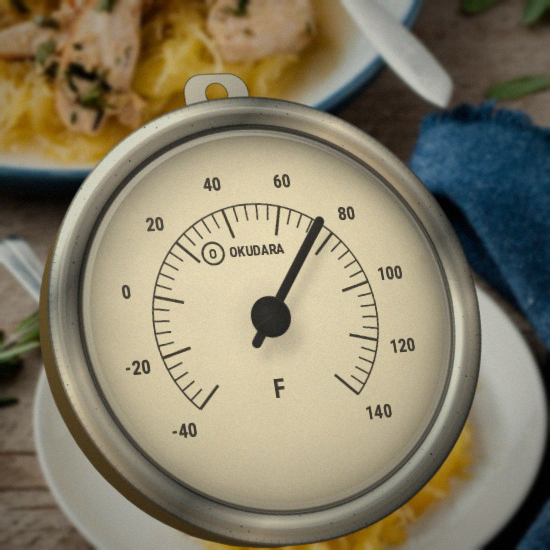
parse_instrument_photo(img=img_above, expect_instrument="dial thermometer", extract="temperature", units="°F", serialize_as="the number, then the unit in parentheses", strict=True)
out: 74 (°F)
